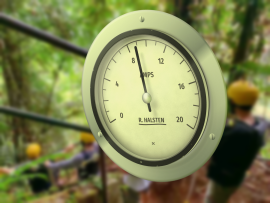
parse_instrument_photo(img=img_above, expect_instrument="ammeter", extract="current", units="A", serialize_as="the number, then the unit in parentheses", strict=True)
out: 9 (A)
